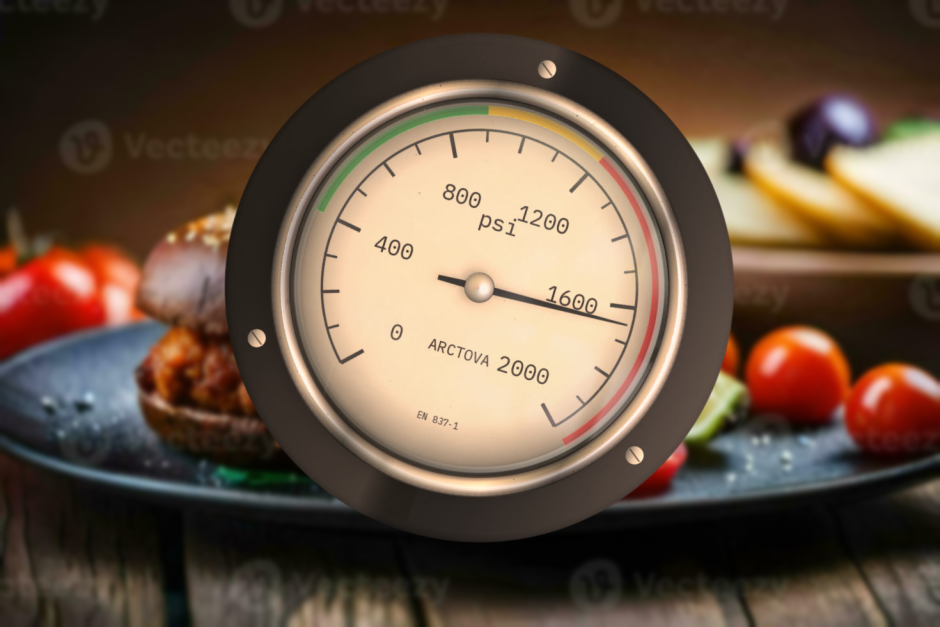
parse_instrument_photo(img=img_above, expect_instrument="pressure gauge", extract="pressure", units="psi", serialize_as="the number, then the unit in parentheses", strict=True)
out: 1650 (psi)
